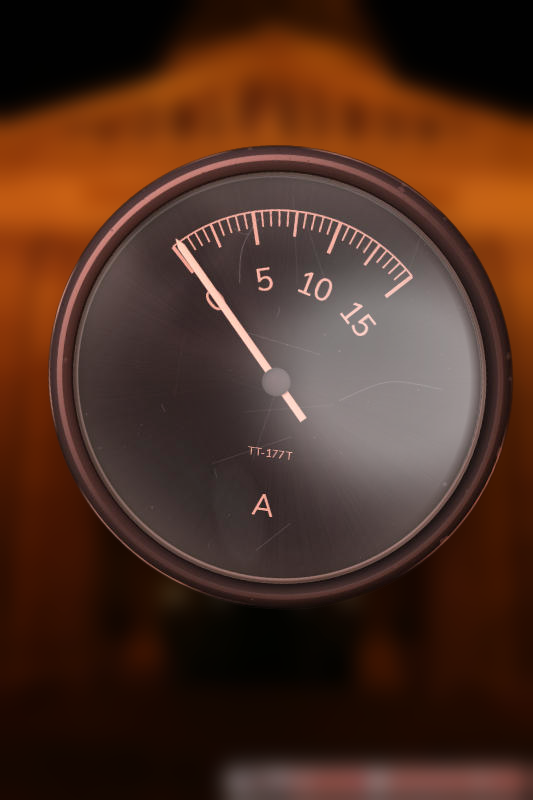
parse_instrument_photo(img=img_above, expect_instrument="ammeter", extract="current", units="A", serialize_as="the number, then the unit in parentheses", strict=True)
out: 0.5 (A)
